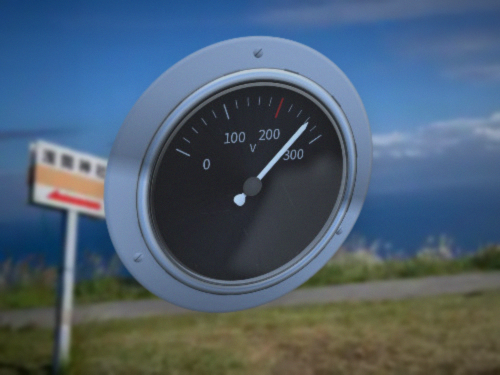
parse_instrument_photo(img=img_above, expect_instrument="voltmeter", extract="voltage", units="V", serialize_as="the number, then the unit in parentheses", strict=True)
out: 260 (V)
